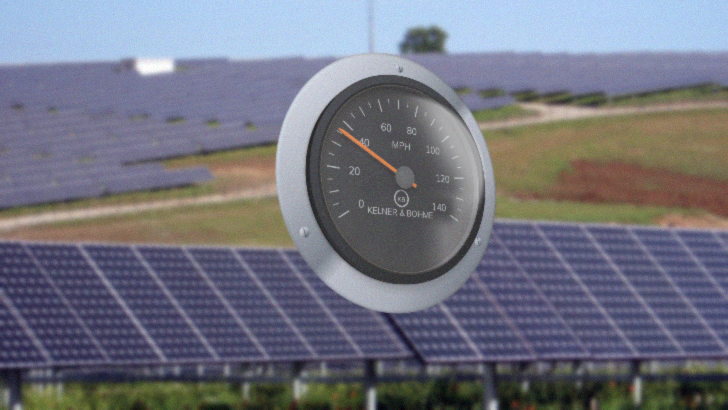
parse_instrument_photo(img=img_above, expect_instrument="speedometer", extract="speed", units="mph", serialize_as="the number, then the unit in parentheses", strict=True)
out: 35 (mph)
